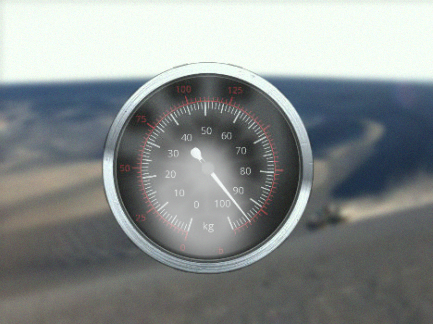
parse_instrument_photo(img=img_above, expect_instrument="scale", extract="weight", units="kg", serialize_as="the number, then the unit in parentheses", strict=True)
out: 95 (kg)
